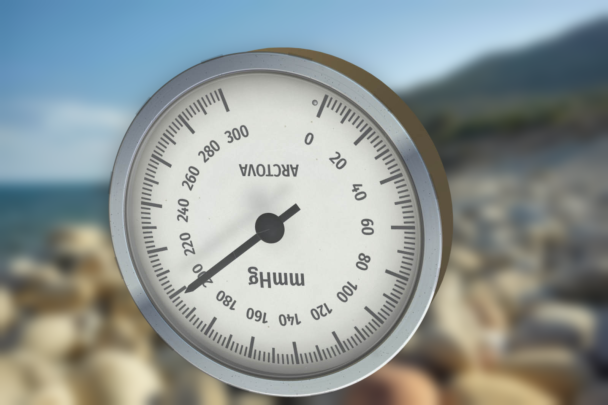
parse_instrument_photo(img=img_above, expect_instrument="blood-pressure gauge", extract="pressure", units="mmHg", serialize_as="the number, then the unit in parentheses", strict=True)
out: 198 (mmHg)
